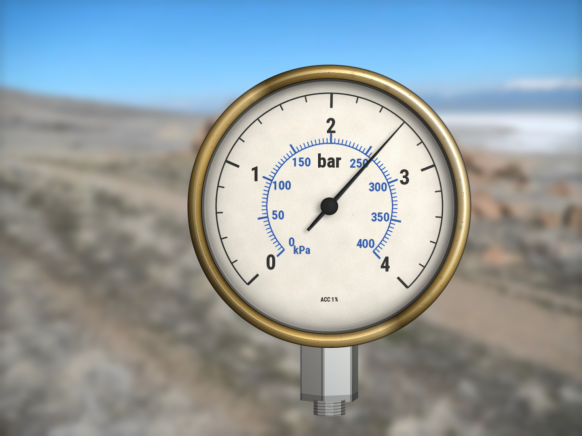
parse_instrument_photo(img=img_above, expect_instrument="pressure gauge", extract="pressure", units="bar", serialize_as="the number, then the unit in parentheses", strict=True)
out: 2.6 (bar)
